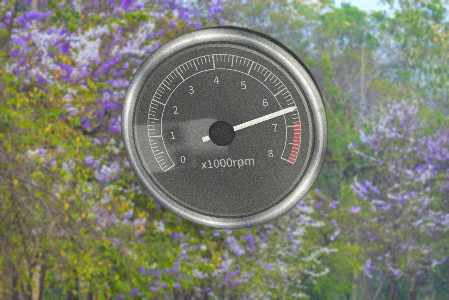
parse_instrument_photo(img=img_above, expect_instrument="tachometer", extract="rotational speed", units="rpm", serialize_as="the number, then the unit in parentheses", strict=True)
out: 6500 (rpm)
